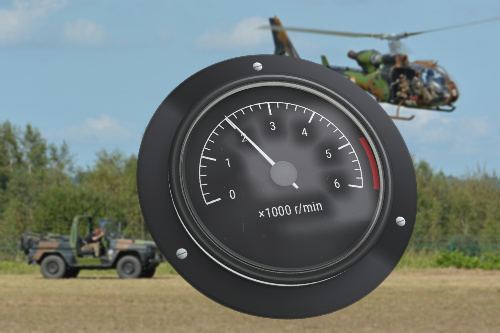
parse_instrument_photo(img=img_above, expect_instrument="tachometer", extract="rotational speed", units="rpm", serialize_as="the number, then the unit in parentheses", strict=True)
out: 2000 (rpm)
